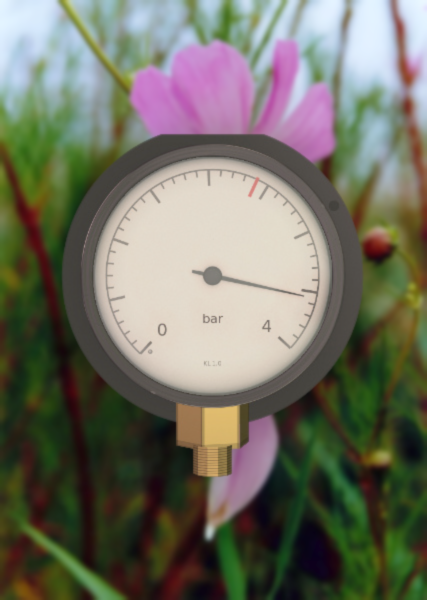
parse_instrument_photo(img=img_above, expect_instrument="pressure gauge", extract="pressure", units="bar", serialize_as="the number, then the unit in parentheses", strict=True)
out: 3.55 (bar)
